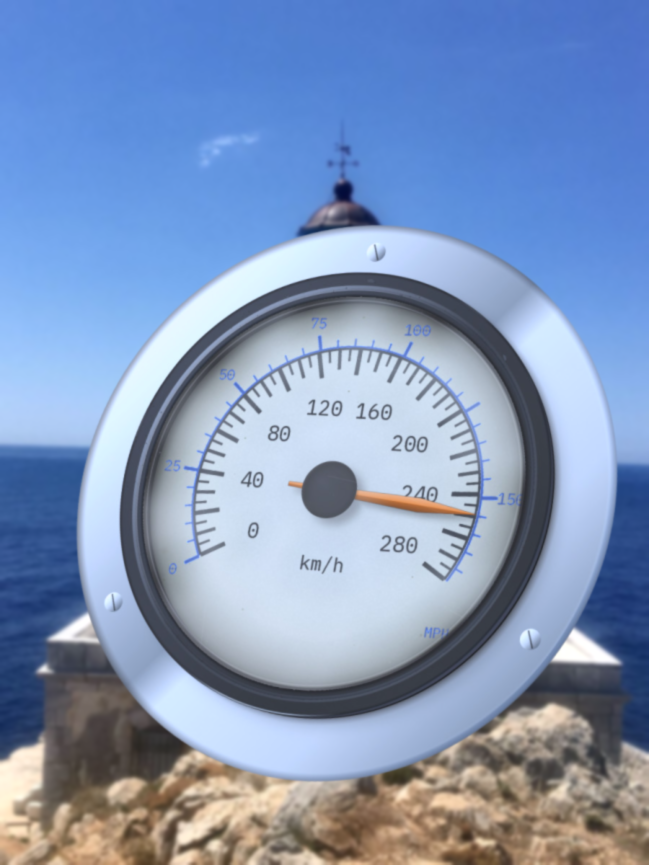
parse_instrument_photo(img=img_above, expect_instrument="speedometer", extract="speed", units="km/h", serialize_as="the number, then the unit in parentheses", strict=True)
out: 250 (km/h)
